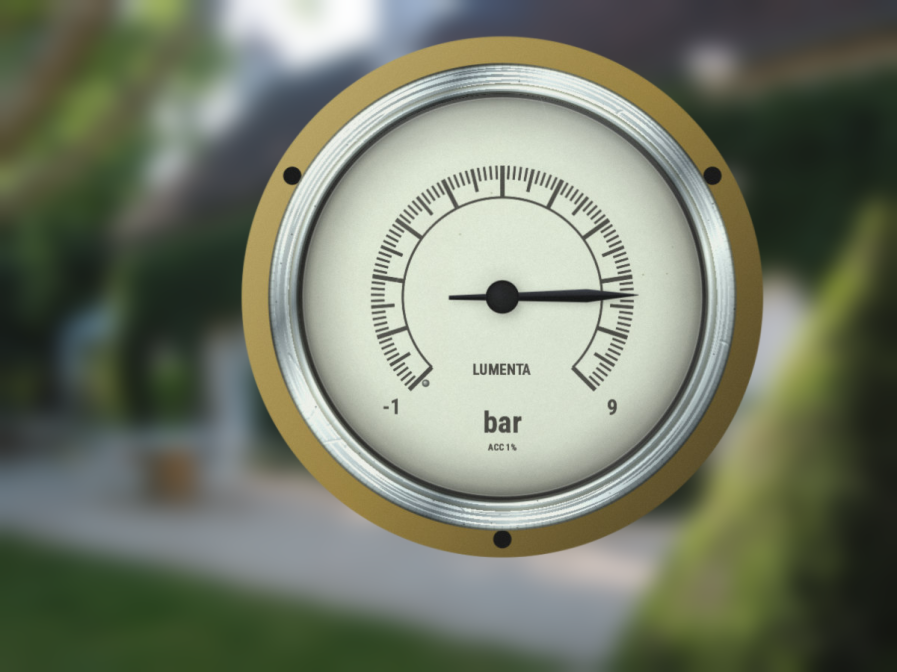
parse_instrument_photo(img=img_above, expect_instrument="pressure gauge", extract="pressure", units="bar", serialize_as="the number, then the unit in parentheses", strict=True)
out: 7.3 (bar)
